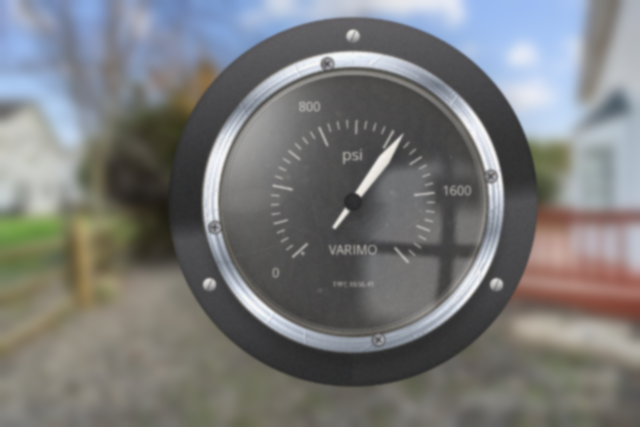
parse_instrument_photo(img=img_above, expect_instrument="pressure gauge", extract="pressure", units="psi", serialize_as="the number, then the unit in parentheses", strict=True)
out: 1250 (psi)
